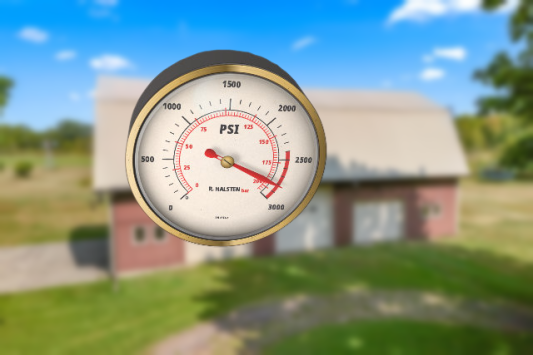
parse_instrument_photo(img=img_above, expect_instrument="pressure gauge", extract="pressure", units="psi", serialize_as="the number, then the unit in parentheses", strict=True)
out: 2800 (psi)
